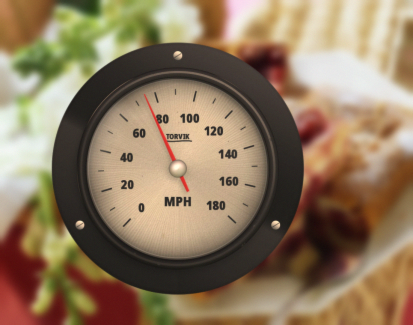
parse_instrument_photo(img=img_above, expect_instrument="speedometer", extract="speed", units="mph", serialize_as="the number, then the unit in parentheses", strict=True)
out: 75 (mph)
